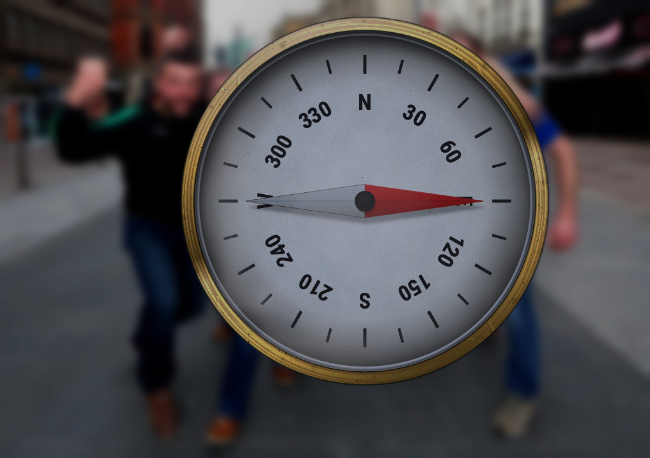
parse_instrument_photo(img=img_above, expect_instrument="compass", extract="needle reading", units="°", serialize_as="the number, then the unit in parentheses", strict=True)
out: 90 (°)
